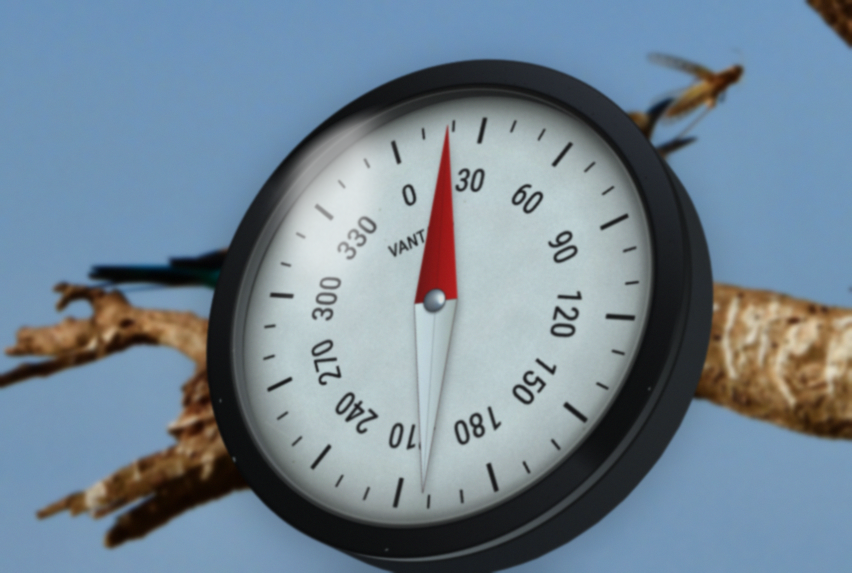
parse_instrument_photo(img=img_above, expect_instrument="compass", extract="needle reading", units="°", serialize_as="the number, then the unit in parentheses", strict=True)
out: 20 (°)
